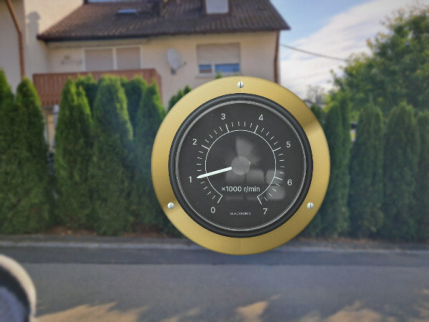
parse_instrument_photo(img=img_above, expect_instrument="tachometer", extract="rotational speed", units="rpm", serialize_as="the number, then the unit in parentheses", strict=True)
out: 1000 (rpm)
